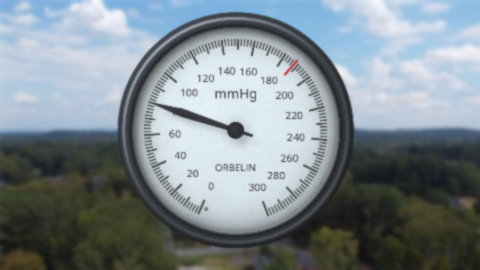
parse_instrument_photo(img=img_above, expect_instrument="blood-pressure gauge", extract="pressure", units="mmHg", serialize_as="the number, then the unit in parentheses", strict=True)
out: 80 (mmHg)
